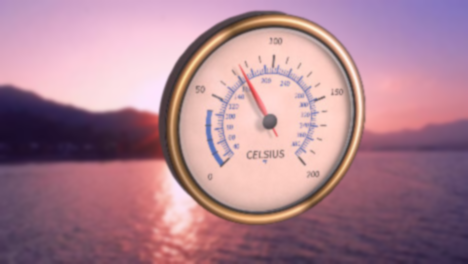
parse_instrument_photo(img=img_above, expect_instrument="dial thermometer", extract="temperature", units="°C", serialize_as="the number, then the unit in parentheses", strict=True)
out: 75 (°C)
